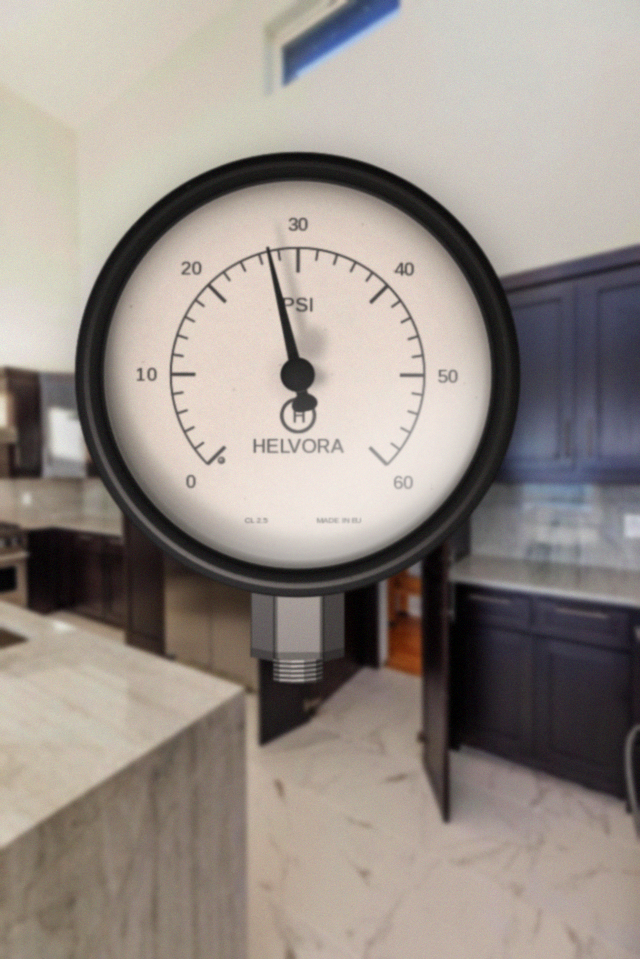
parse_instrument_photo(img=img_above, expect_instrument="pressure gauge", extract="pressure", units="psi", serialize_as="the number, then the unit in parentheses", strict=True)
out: 27 (psi)
